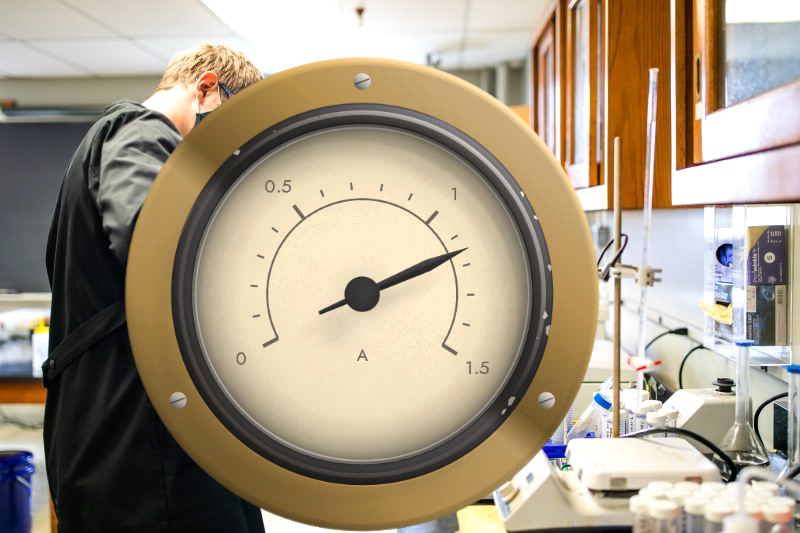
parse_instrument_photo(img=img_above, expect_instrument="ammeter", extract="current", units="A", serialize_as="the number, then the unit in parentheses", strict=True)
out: 1.15 (A)
